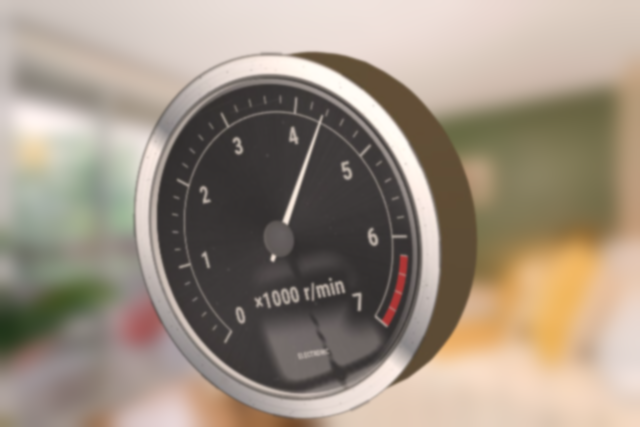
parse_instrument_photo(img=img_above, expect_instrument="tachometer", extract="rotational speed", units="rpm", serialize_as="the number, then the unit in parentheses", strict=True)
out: 4400 (rpm)
